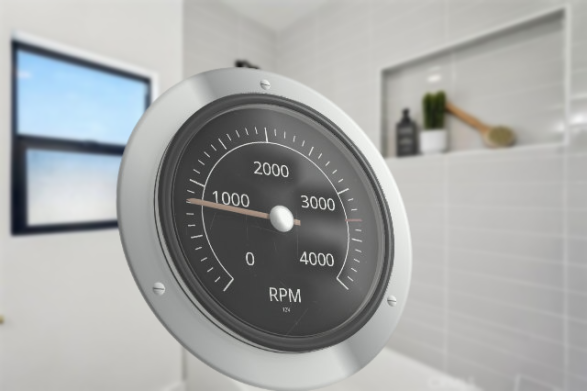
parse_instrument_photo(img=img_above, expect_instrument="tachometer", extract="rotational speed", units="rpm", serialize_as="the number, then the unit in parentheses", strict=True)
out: 800 (rpm)
